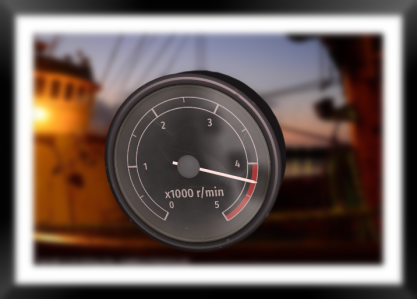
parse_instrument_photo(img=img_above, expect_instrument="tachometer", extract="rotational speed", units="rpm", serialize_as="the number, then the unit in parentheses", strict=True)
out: 4250 (rpm)
